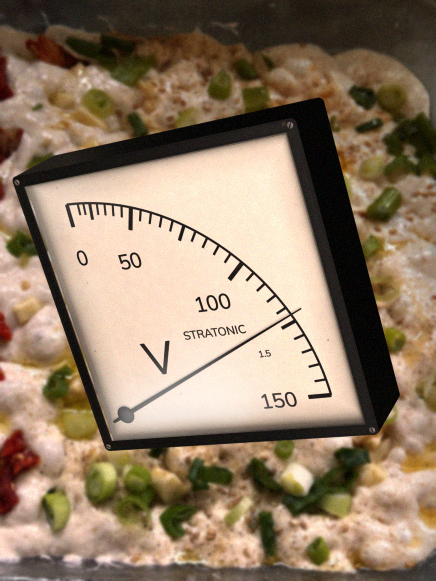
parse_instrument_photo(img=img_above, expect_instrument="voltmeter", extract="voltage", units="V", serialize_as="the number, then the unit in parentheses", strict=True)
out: 122.5 (V)
